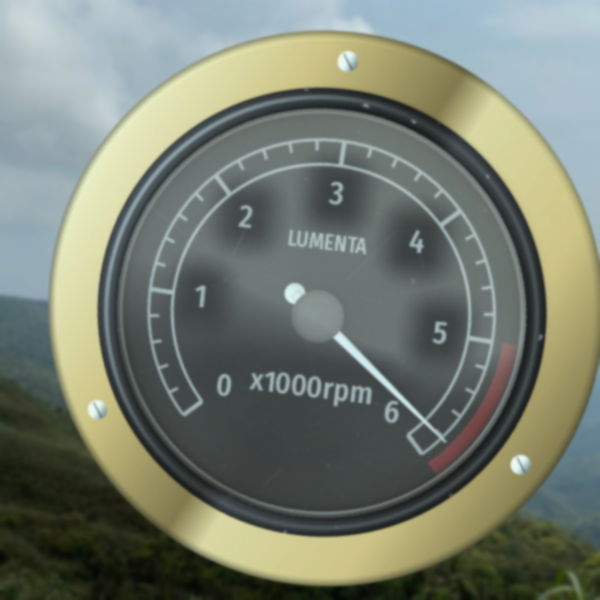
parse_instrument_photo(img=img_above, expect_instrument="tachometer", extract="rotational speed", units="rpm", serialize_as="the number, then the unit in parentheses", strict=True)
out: 5800 (rpm)
